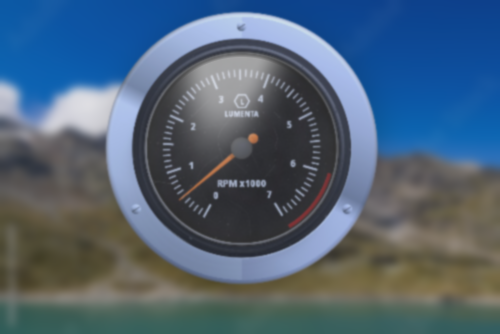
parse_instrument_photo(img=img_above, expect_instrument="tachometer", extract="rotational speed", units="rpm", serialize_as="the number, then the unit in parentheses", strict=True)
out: 500 (rpm)
